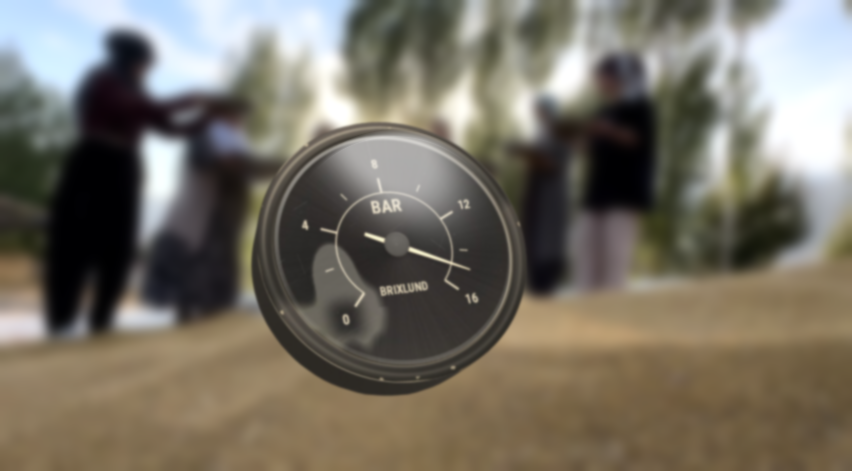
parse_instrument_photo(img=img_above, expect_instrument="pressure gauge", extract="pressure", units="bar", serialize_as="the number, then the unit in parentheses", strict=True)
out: 15 (bar)
